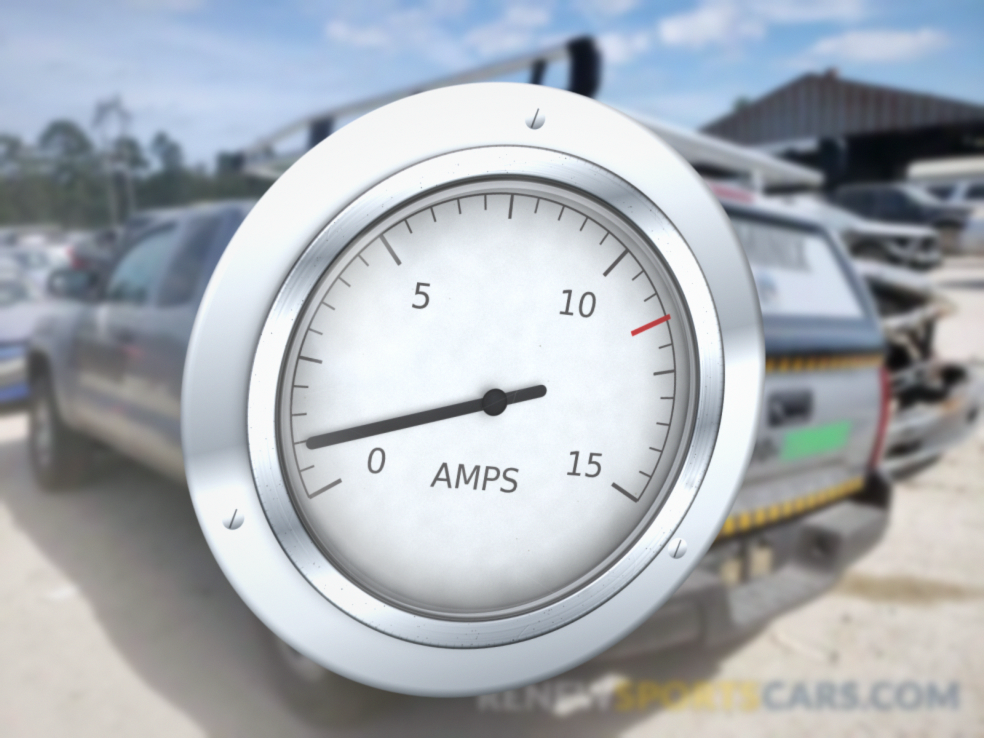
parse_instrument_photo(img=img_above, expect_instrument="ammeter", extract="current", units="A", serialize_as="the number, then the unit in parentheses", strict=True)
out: 1 (A)
